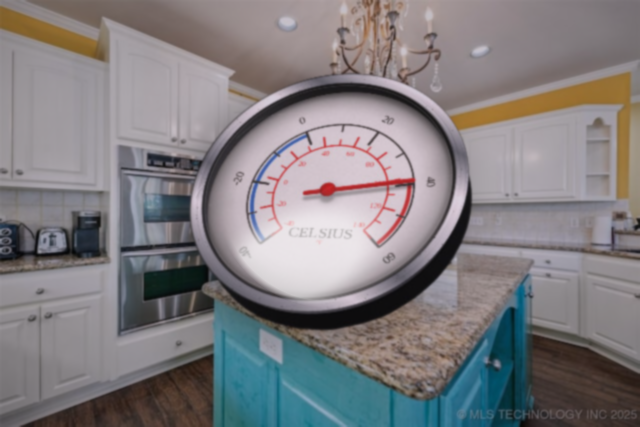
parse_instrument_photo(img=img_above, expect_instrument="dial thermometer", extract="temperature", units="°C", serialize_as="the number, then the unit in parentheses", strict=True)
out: 40 (°C)
